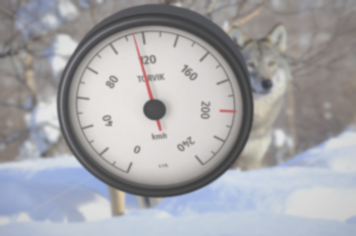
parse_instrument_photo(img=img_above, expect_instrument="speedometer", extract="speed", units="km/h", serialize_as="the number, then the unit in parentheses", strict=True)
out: 115 (km/h)
